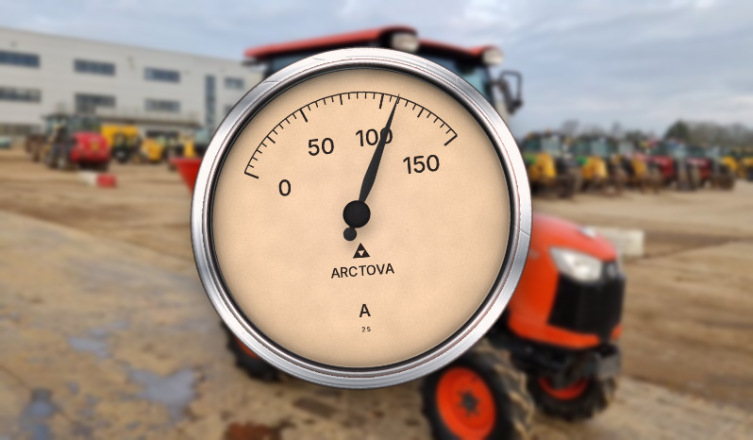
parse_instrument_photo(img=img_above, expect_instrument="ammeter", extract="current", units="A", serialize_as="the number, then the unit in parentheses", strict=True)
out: 110 (A)
